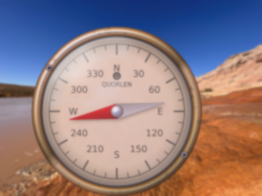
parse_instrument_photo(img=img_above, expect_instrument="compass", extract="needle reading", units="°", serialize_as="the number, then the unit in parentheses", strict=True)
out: 260 (°)
